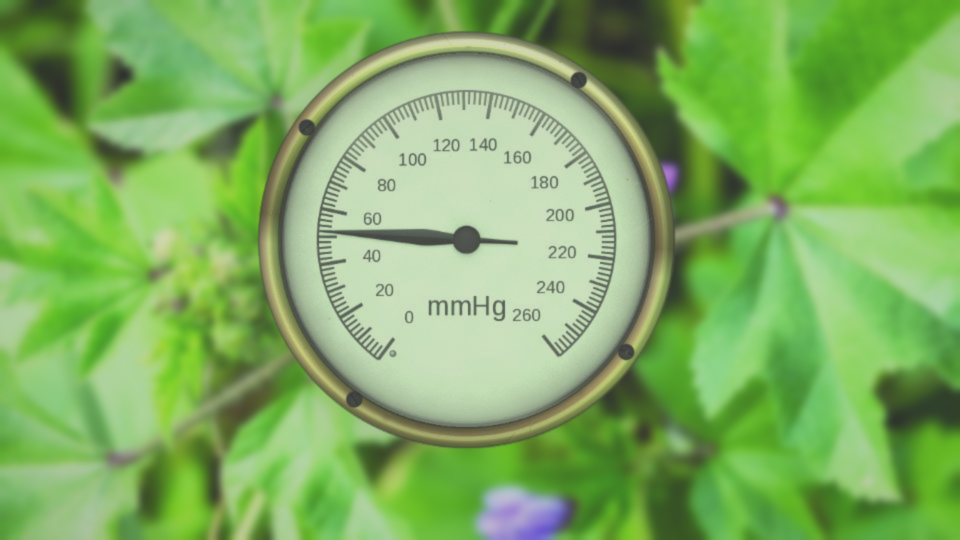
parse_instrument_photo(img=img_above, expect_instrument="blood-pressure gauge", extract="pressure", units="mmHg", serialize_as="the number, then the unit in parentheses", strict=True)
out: 52 (mmHg)
